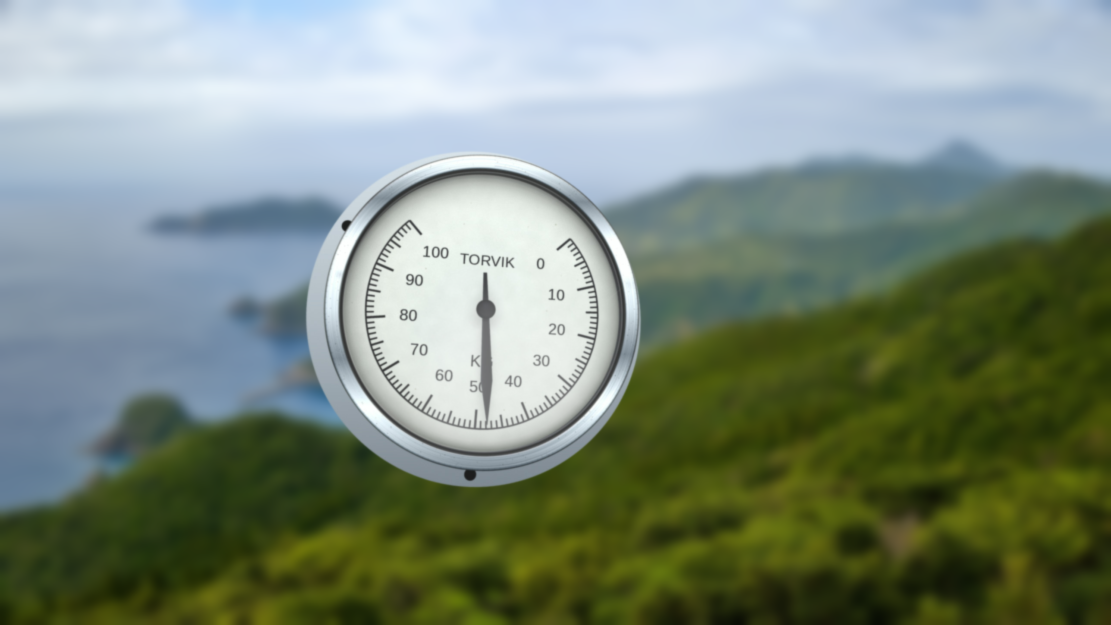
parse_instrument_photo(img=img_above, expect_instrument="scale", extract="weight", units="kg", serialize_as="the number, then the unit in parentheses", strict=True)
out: 48 (kg)
